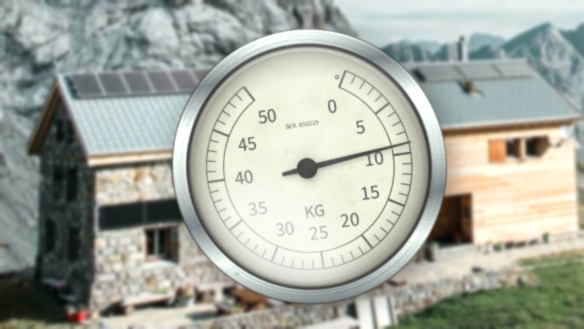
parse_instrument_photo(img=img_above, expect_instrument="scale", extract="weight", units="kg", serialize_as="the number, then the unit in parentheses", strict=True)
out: 9 (kg)
